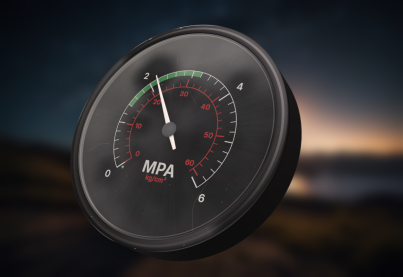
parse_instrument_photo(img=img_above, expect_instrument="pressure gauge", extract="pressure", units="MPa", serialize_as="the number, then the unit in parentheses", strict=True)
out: 2.2 (MPa)
